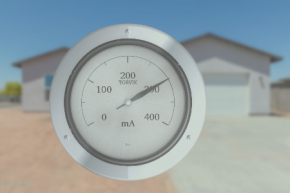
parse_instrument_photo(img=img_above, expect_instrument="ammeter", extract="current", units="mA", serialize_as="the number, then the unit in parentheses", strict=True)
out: 300 (mA)
